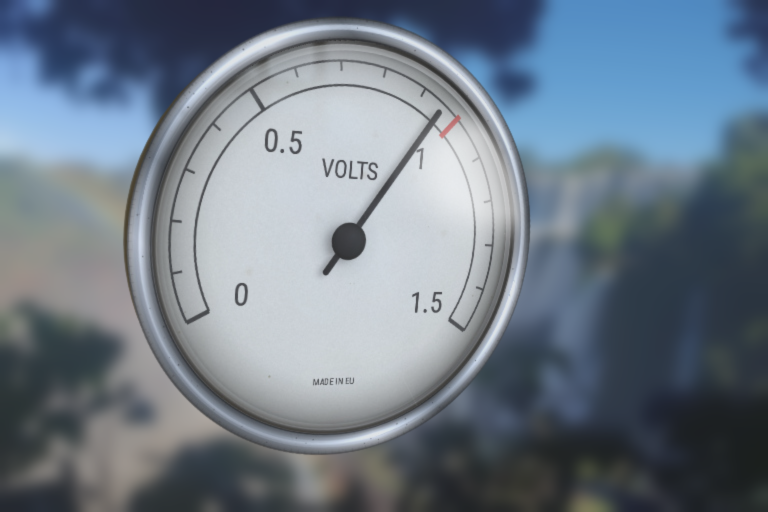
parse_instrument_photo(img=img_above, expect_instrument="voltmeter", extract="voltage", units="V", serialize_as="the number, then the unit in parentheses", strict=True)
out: 0.95 (V)
